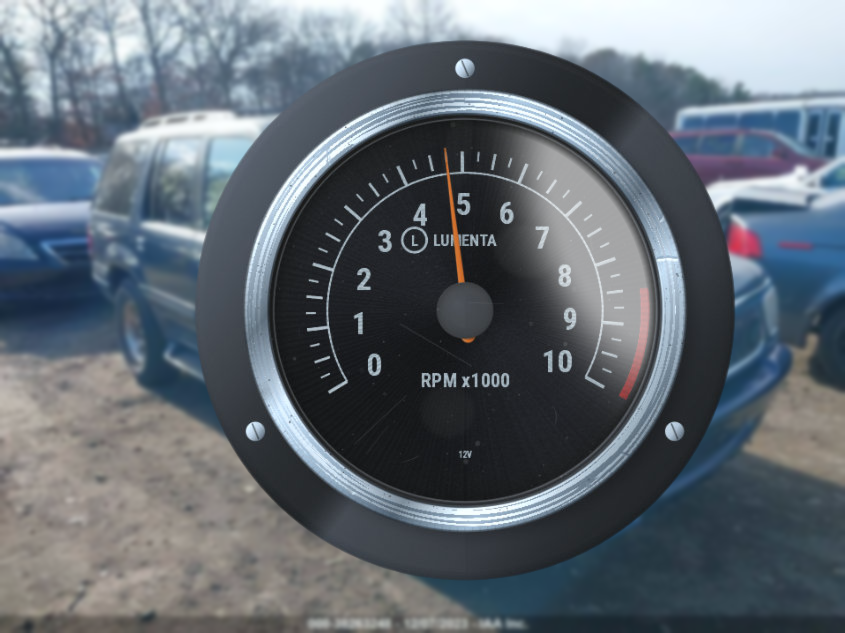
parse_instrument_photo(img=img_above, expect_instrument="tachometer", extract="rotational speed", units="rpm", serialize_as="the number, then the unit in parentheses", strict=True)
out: 4750 (rpm)
